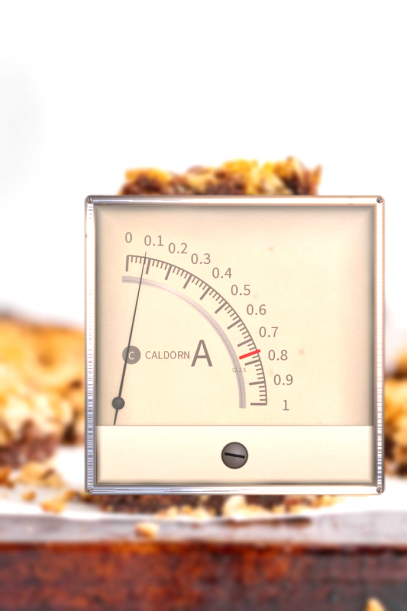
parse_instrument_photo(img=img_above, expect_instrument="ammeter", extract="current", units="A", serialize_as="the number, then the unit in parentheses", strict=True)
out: 0.08 (A)
